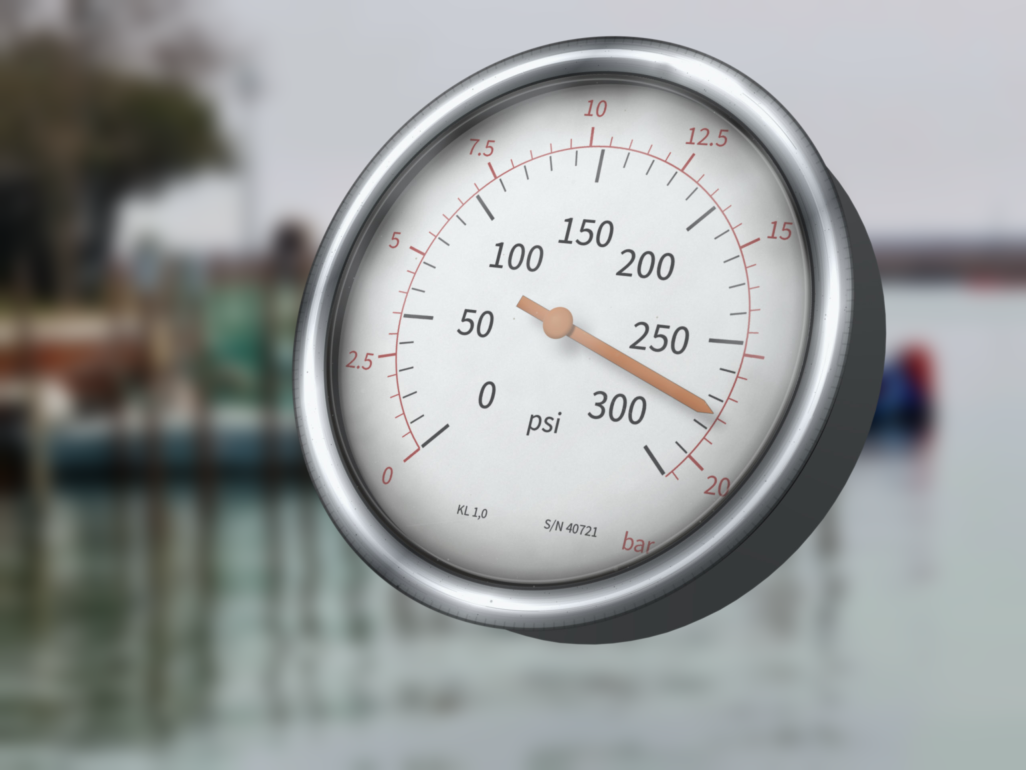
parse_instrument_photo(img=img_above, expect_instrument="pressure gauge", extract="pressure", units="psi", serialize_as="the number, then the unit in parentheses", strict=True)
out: 275 (psi)
